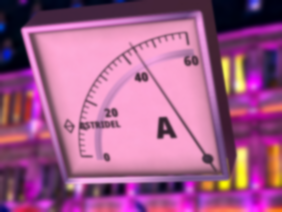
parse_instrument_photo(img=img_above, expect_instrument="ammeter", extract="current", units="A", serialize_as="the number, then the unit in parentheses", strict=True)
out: 44 (A)
